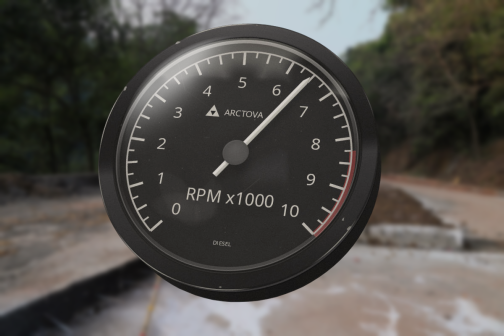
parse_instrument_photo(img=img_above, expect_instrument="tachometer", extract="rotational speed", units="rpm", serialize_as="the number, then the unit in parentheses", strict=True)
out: 6500 (rpm)
